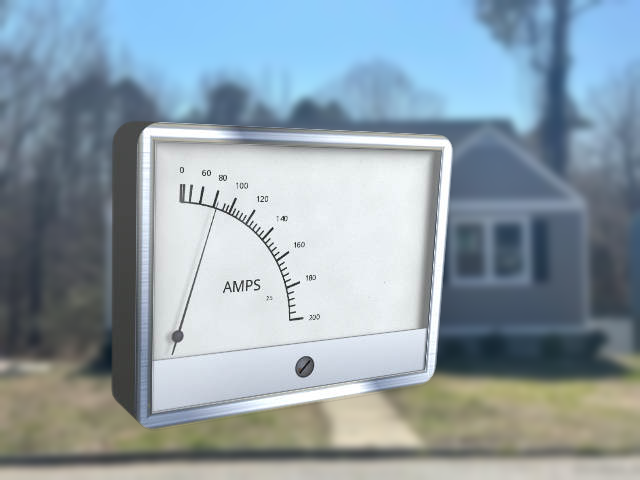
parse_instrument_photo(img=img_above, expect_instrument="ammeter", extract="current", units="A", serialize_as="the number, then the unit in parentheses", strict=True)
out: 80 (A)
